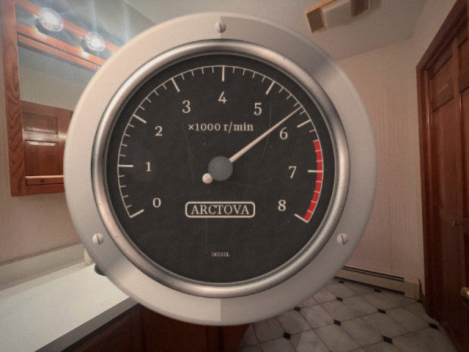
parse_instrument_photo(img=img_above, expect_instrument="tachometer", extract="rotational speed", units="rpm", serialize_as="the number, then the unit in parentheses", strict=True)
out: 5700 (rpm)
